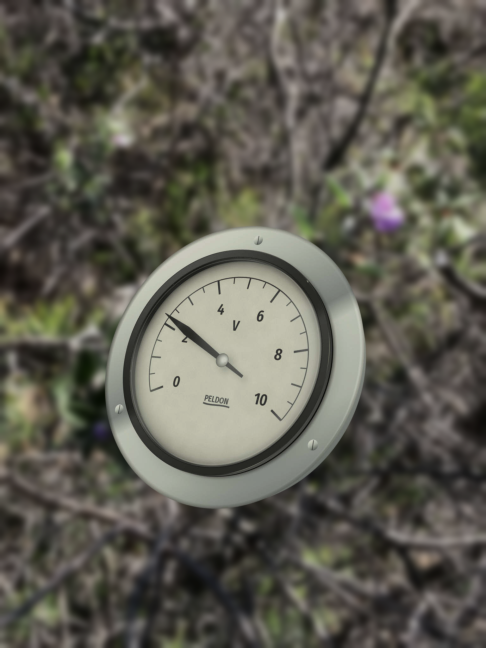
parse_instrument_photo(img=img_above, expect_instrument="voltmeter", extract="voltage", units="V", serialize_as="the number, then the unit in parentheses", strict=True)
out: 2.25 (V)
